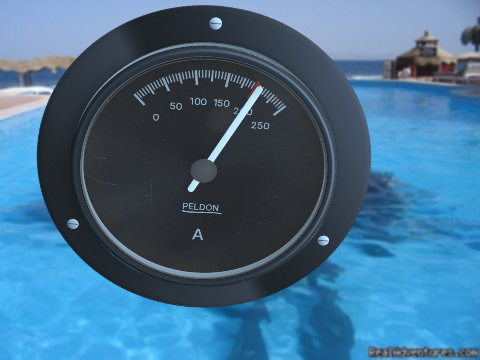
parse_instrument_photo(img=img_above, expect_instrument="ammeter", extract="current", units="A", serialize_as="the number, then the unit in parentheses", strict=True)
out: 200 (A)
